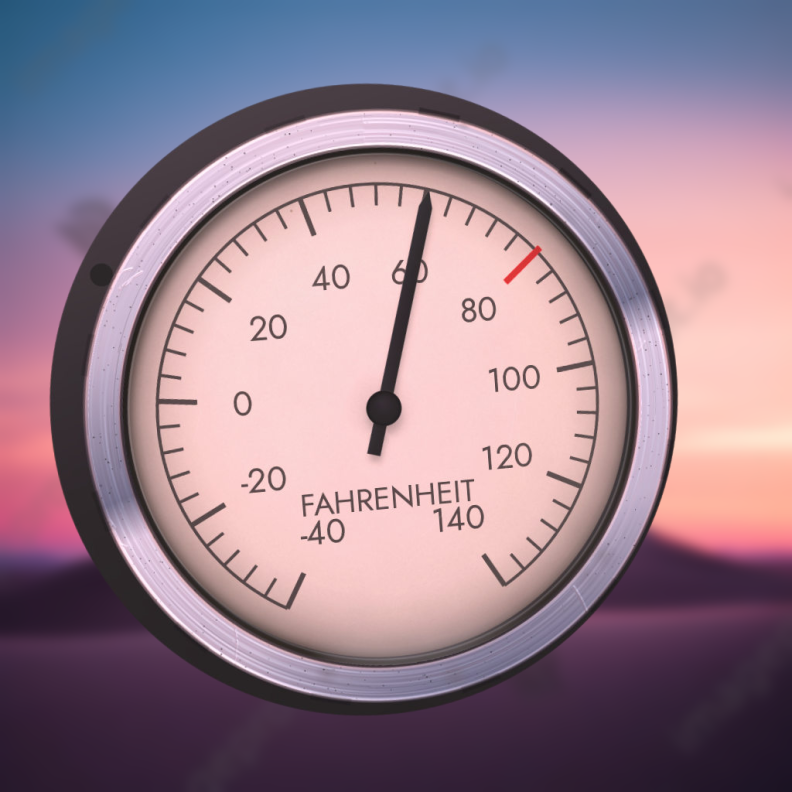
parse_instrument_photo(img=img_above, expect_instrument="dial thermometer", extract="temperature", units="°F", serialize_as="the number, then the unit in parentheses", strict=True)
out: 60 (°F)
